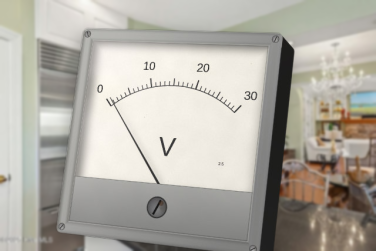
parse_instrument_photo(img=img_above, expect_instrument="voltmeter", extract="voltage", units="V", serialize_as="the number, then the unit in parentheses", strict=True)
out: 1 (V)
